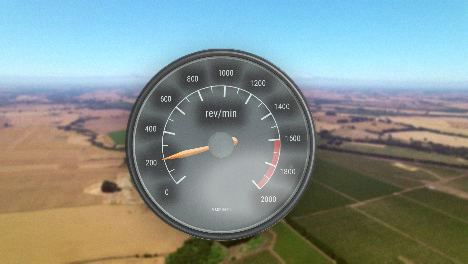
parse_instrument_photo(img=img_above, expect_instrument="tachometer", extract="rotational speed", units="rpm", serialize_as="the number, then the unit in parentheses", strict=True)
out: 200 (rpm)
